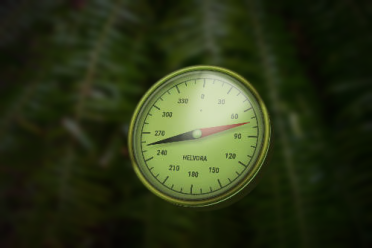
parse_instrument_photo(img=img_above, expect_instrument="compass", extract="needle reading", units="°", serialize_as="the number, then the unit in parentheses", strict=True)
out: 75 (°)
